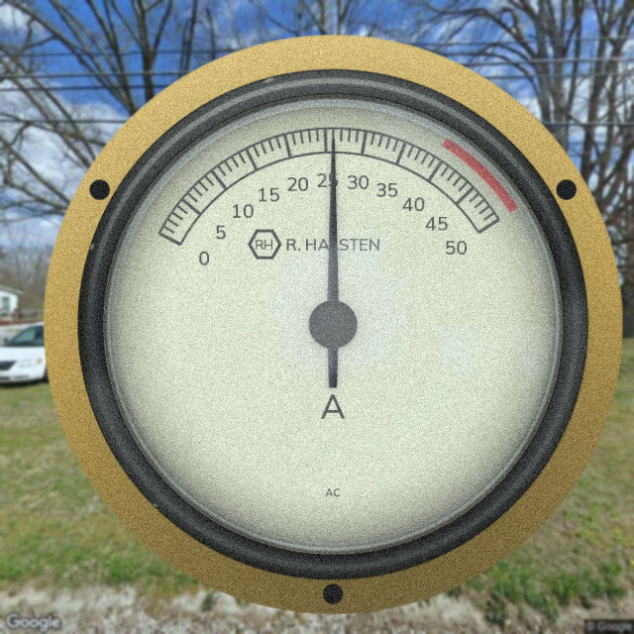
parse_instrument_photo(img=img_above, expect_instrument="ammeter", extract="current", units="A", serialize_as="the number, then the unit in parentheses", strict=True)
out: 26 (A)
